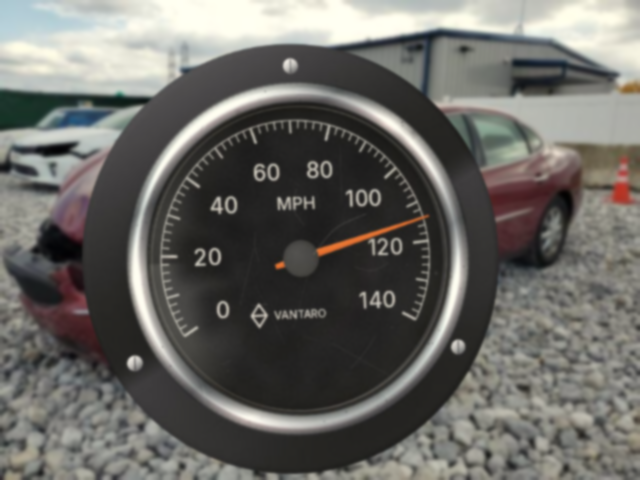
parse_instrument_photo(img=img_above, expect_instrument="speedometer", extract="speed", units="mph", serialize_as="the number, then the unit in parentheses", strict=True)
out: 114 (mph)
